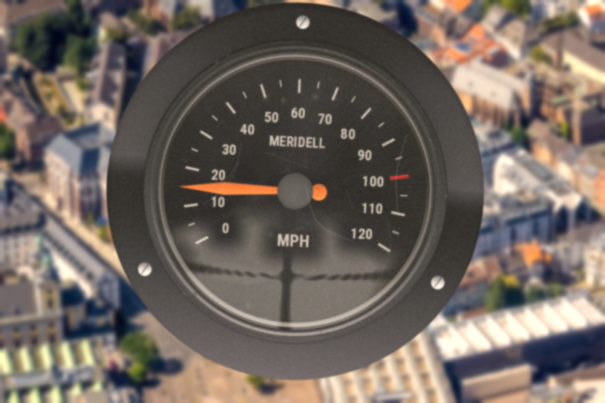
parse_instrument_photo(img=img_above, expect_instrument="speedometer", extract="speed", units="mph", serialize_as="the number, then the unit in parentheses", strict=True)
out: 15 (mph)
